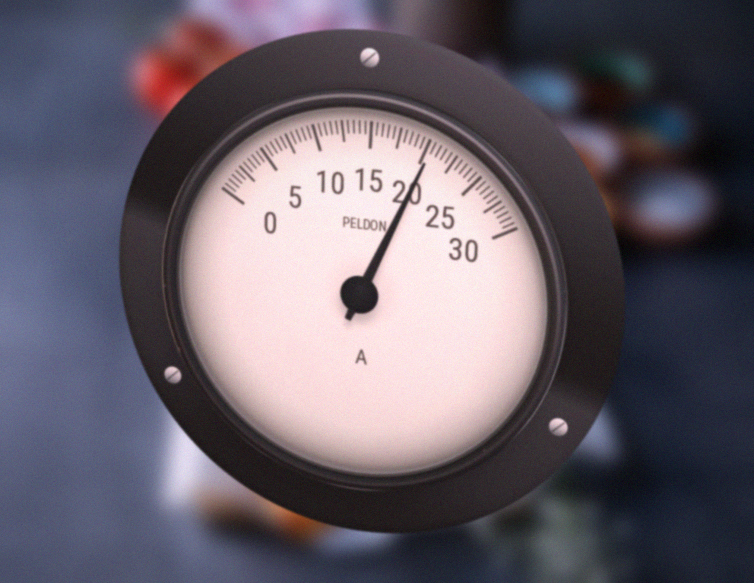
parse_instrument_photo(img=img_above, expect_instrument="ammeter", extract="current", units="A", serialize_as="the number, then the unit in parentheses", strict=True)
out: 20.5 (A)
